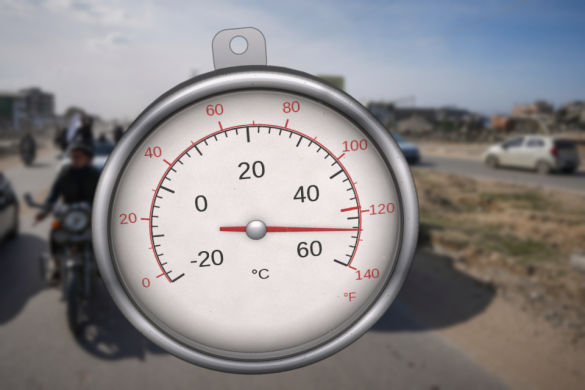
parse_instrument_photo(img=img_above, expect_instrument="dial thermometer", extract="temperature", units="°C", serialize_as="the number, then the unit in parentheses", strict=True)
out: 52 (°C)
